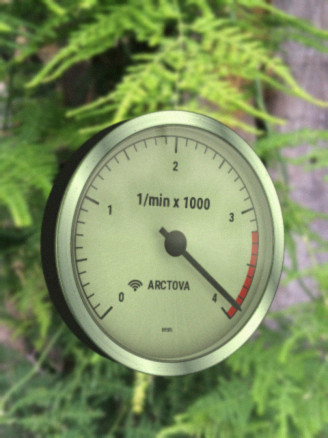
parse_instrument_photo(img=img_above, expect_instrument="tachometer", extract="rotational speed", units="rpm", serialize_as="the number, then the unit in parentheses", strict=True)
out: 3900 (rpm)
